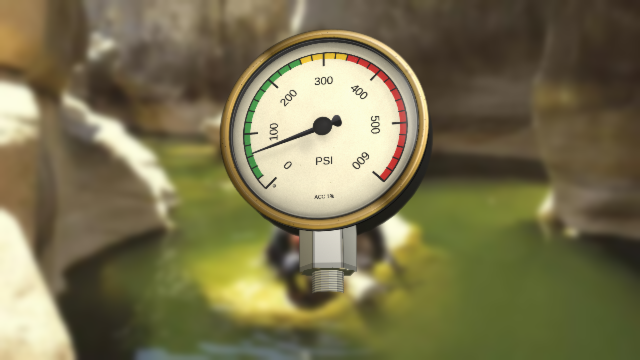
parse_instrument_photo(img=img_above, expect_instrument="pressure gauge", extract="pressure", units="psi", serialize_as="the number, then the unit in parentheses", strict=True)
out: 60 (psi)
